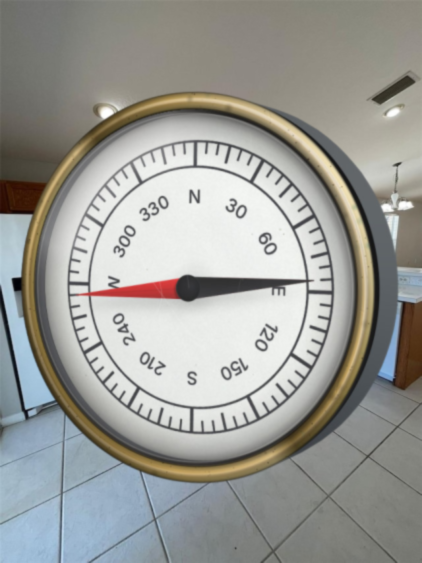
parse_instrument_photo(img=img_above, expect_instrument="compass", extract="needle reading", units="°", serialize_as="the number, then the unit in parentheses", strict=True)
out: 265 (°)
